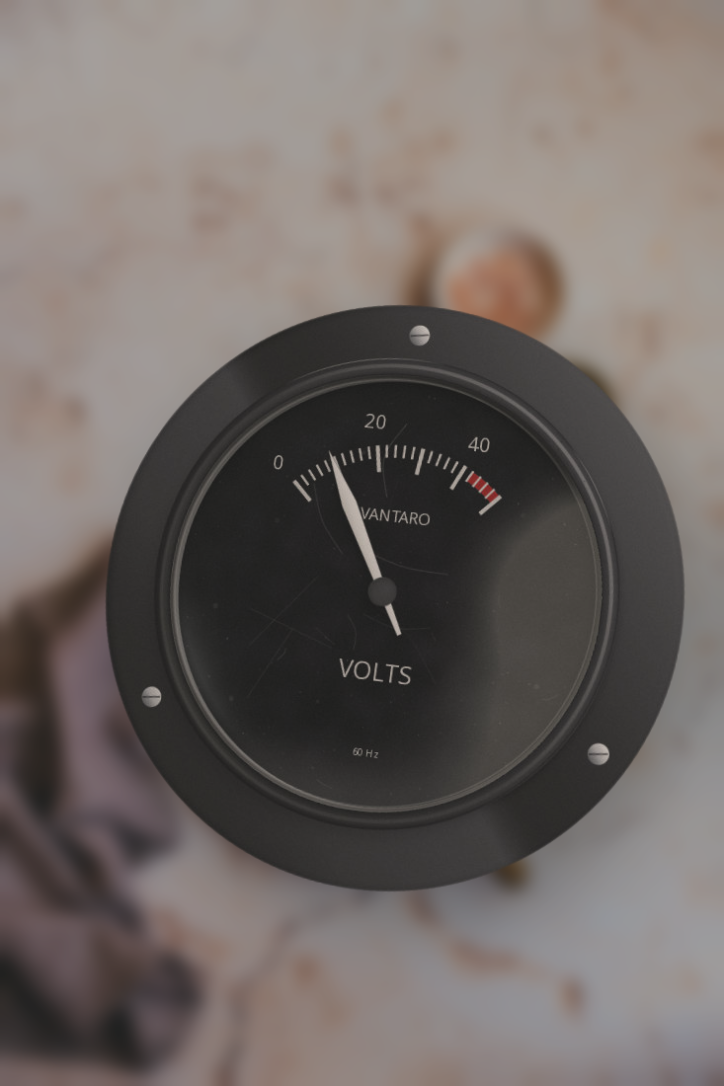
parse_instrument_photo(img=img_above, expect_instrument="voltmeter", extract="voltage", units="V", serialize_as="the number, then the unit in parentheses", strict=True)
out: 10 (V)
